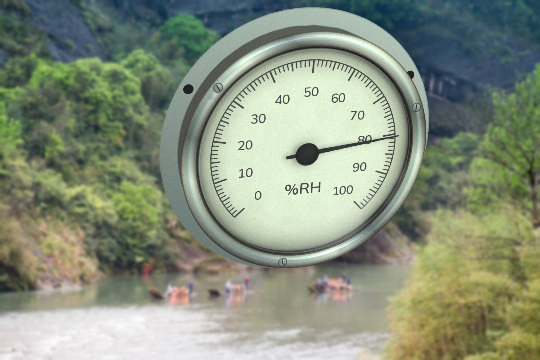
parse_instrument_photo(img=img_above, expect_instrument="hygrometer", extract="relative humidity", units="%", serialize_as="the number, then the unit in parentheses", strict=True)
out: 80 (%)
